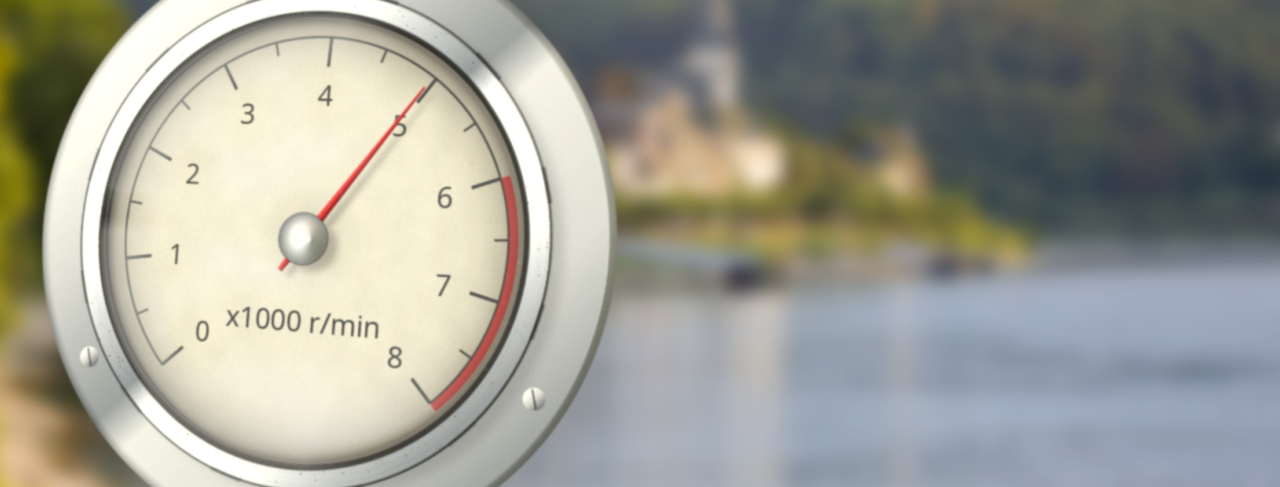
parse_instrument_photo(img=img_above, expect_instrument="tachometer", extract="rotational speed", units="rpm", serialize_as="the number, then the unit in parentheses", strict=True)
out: 5000 (rpm)
